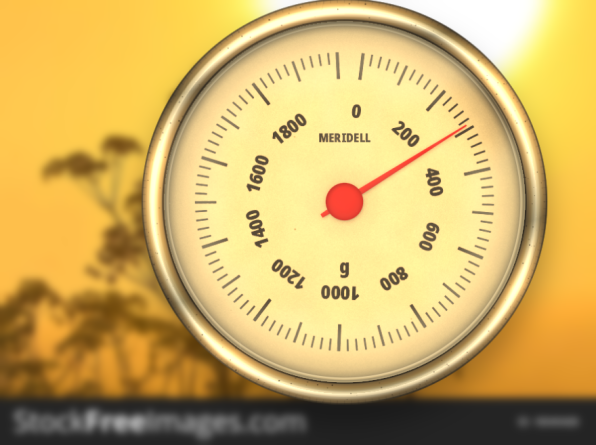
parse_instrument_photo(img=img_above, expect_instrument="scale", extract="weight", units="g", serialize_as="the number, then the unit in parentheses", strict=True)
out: 290 (g)
